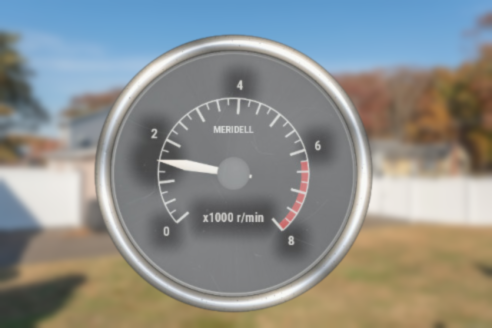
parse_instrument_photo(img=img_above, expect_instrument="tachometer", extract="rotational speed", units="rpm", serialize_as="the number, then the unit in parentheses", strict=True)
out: 1500 (rpm)
